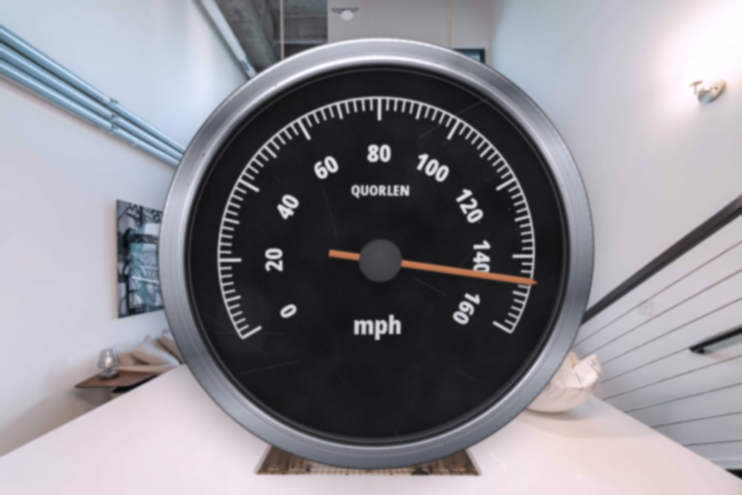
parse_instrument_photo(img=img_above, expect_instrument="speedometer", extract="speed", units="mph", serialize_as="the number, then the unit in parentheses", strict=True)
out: 146 (mph)
